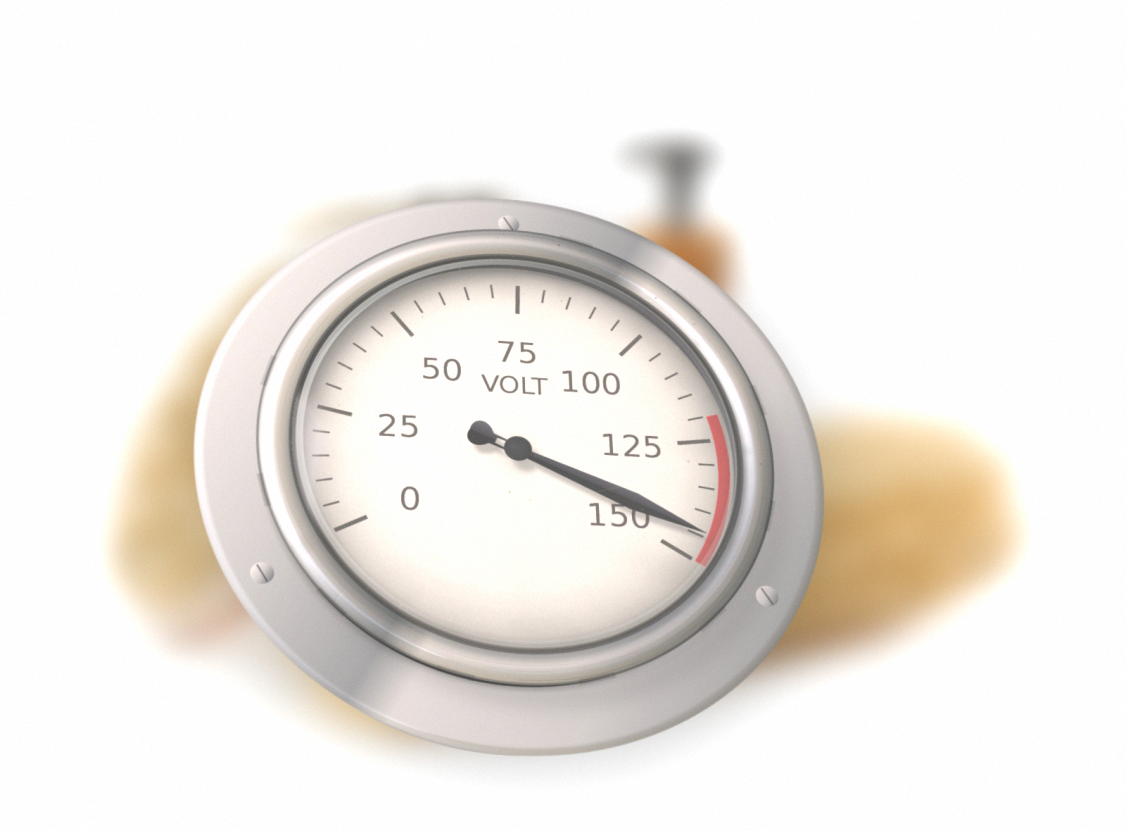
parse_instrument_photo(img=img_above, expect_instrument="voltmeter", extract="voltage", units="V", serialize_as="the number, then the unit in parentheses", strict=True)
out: 145 (V)
